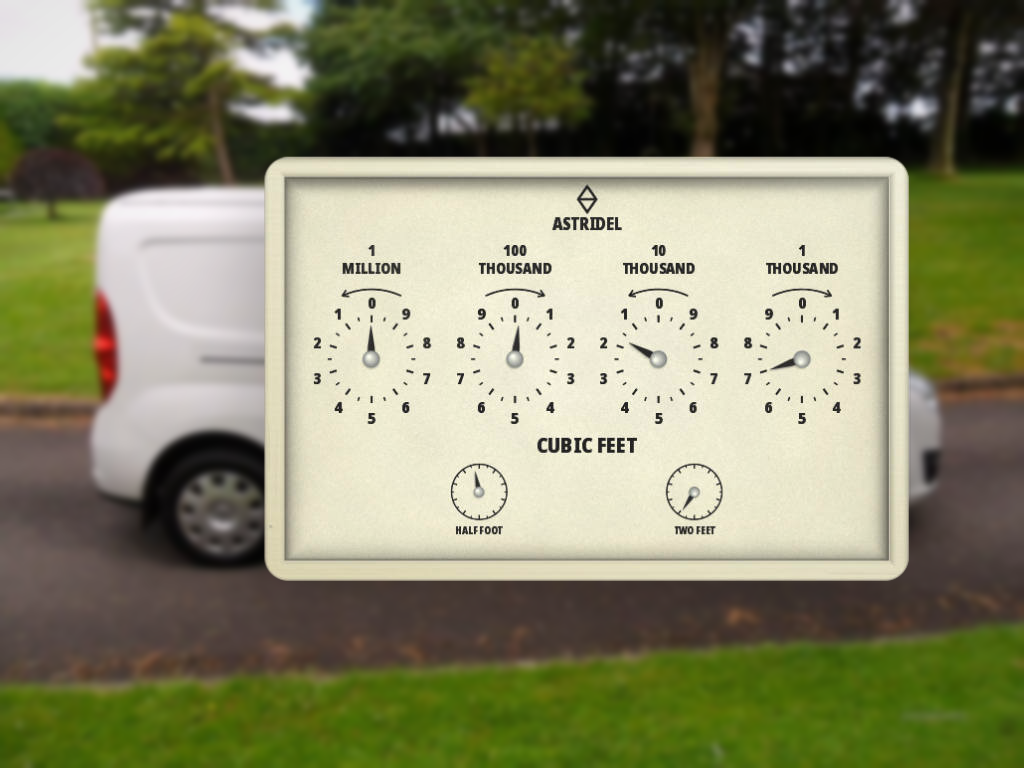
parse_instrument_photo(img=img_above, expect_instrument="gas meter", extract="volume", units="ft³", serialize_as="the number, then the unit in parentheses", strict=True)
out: 1700 (ft³)
